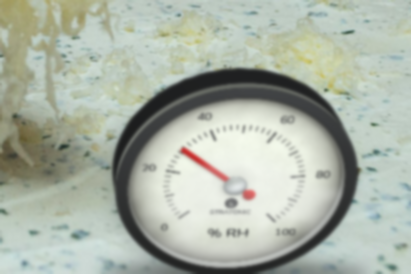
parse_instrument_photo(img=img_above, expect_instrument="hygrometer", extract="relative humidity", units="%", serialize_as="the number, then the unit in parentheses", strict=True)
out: 30 (%)
